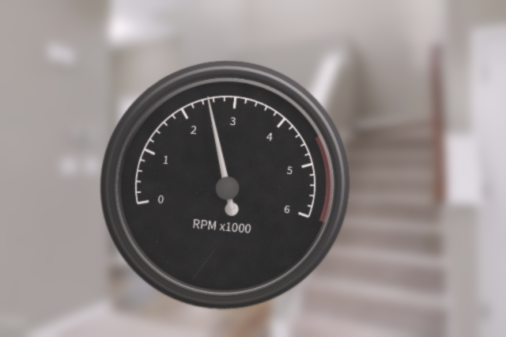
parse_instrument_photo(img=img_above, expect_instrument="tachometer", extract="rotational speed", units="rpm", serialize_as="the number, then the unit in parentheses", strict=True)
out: 2500 (rpm)
